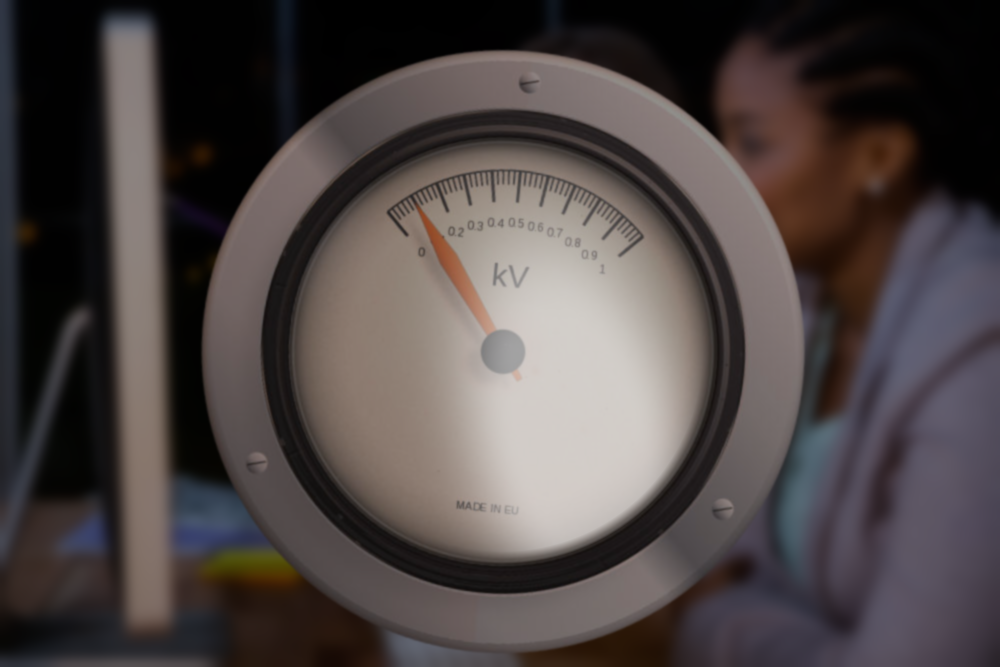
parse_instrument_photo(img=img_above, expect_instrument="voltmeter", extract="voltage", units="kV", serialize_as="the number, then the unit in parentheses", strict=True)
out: 0.1 (kV)
